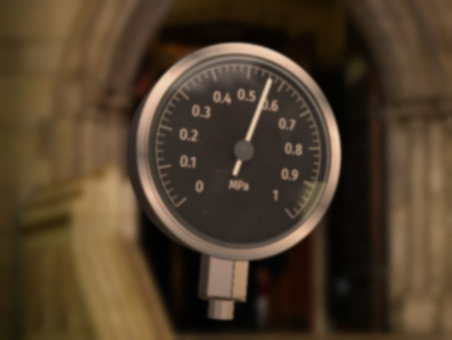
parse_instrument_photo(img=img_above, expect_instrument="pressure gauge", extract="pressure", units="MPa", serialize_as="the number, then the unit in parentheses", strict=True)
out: 0.56 (MPa)
